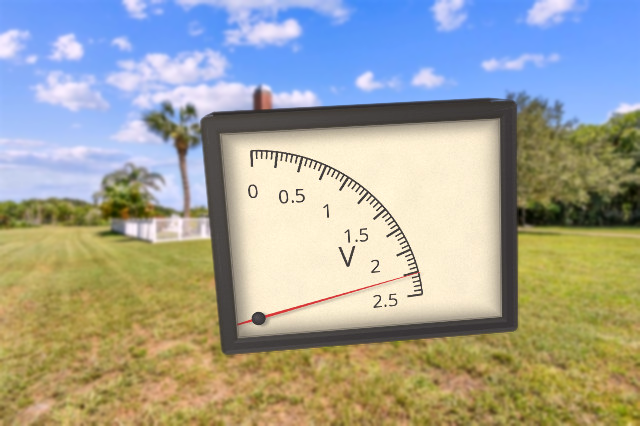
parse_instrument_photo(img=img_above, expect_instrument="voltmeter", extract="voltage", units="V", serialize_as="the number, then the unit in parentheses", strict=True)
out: 2.25 (V)
